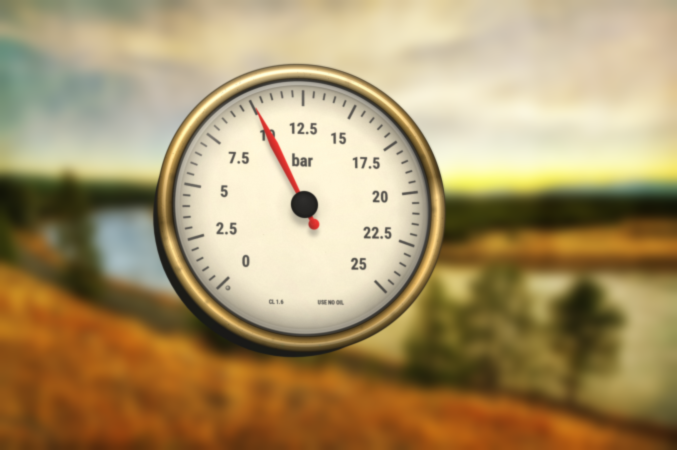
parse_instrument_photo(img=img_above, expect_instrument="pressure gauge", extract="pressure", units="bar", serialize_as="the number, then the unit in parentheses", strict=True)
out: 10 (bar)
